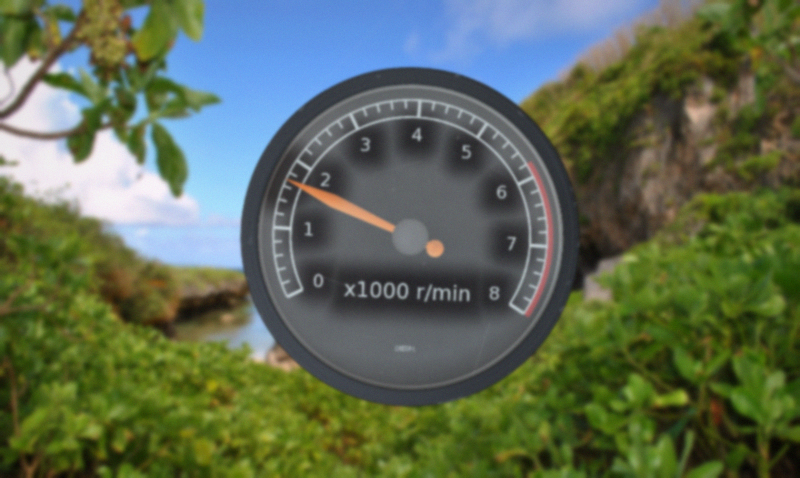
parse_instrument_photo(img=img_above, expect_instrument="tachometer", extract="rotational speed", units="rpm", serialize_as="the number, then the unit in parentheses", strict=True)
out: 1700 (rpm)
